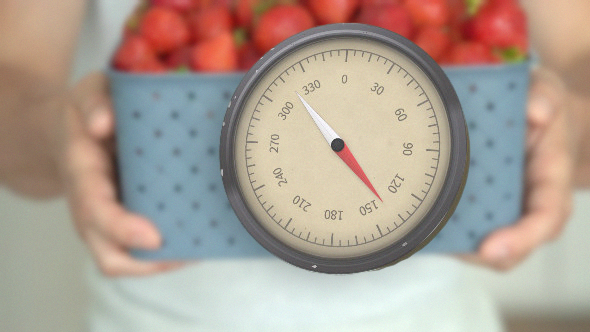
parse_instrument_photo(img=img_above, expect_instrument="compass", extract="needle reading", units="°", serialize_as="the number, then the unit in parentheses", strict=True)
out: 137.5 (°)
